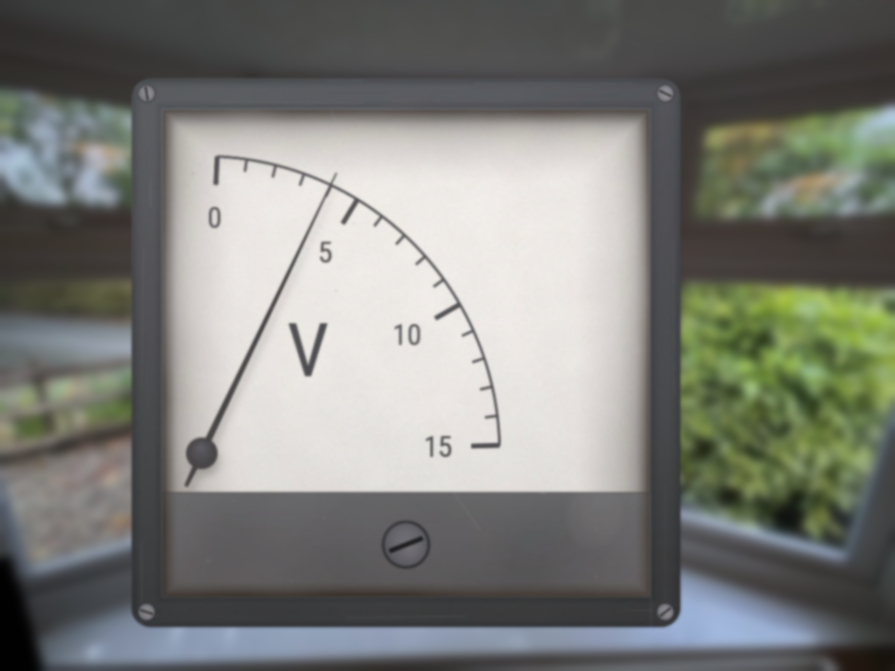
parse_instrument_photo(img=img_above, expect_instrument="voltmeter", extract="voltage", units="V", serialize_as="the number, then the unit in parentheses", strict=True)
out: 4 (V)
